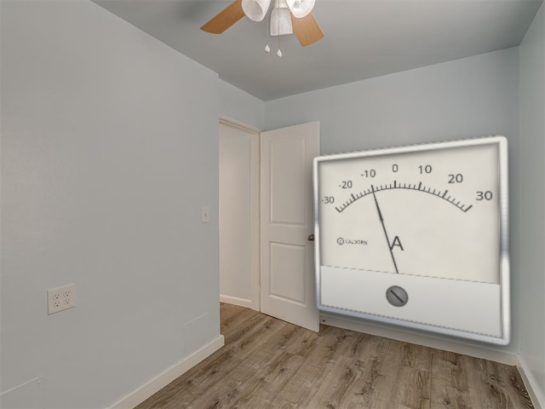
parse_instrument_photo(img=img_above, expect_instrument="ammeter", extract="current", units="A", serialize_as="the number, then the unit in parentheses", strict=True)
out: -10 (A)
